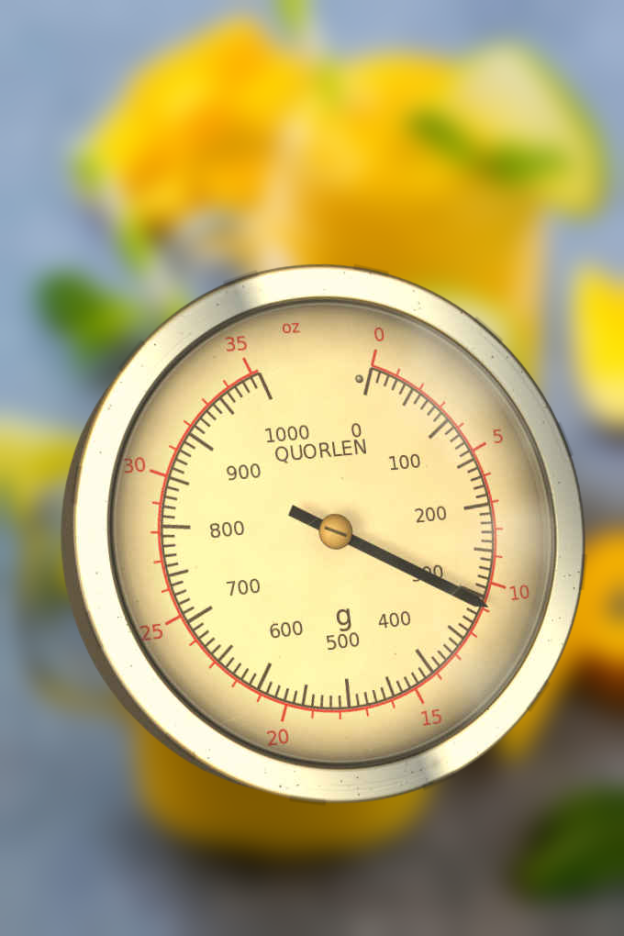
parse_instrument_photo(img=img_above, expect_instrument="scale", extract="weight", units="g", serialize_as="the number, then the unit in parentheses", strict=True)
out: 310 (g)
